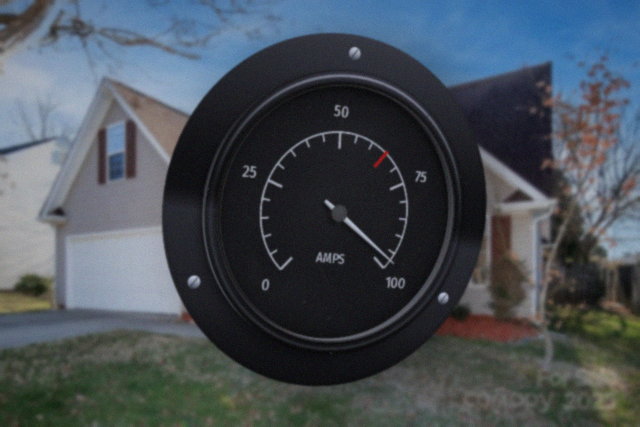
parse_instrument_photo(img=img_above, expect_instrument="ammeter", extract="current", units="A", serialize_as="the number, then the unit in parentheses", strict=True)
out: 97.5 (A)
